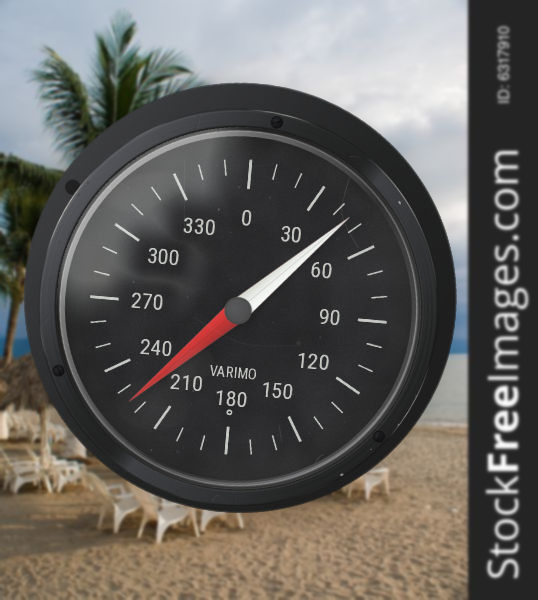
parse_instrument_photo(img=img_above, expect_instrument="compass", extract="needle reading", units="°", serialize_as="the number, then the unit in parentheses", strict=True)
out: 225 (°)
